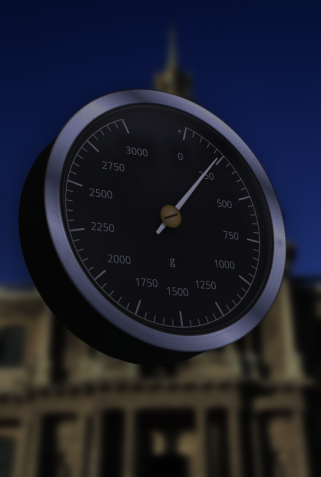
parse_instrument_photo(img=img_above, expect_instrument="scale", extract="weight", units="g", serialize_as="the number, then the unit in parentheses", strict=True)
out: 225 (g)
